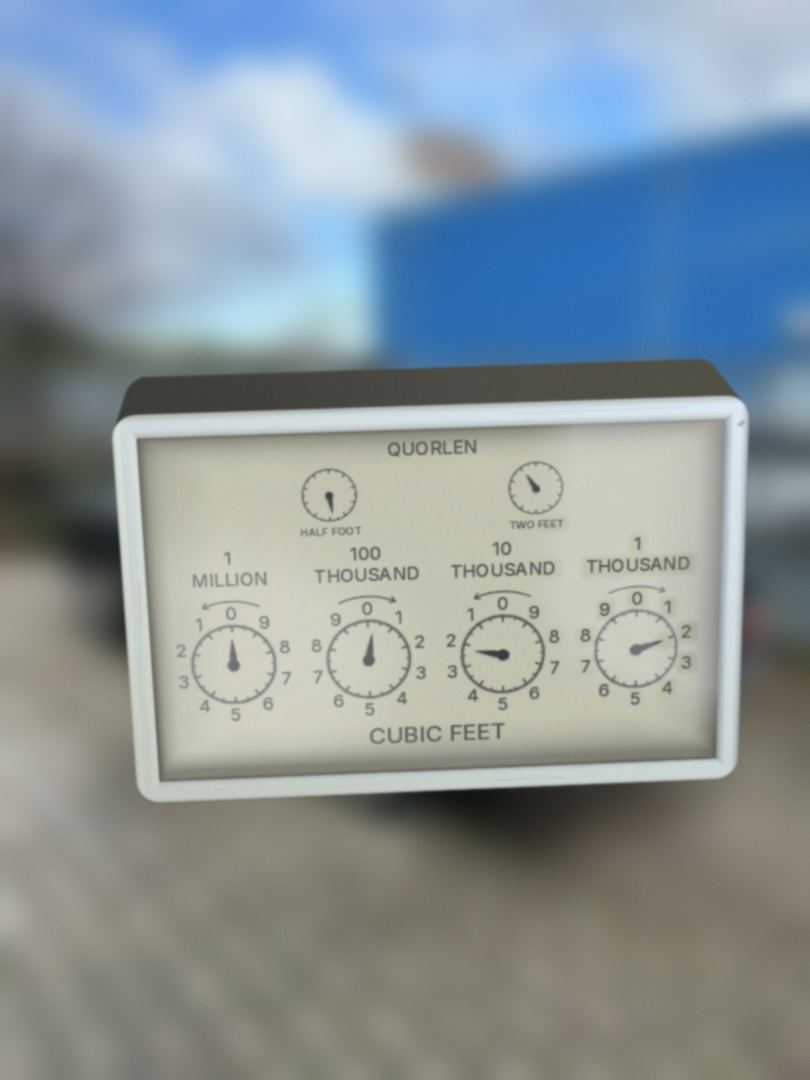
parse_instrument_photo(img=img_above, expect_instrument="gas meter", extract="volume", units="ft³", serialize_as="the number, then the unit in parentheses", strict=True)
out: 2200 (ft³)
